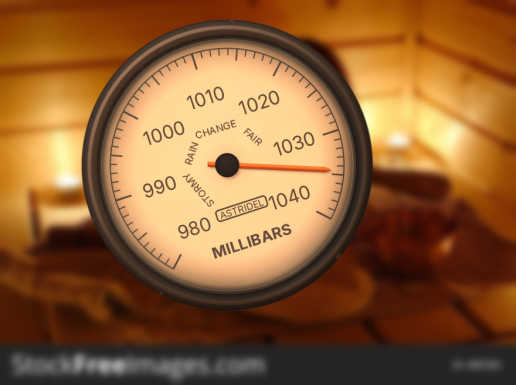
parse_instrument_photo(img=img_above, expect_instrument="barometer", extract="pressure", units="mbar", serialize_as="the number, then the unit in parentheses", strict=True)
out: 1034.5 (mbar)
